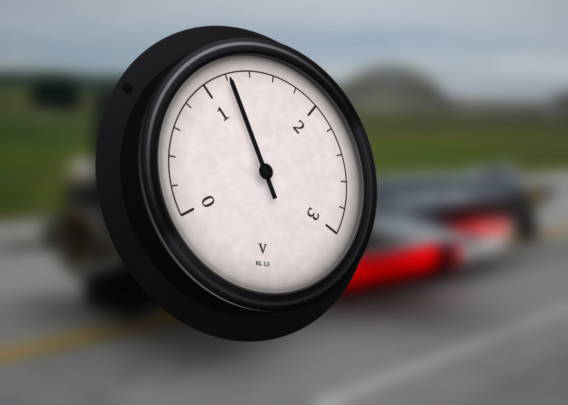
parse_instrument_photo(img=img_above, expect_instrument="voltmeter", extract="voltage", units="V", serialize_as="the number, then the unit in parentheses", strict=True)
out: 1.2 (V)
